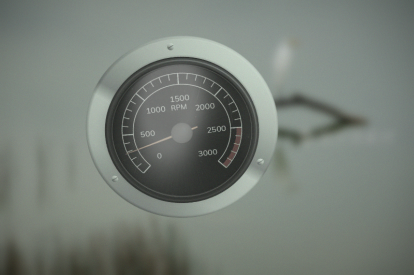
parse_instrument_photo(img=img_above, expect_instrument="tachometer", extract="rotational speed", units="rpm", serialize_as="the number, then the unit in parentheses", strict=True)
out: 300 (rpm)
